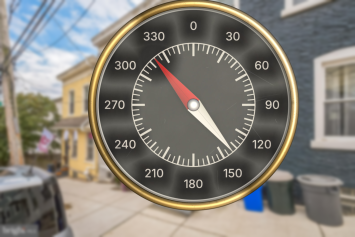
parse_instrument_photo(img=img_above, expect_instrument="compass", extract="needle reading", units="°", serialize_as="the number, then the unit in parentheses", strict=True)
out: 320 (°)
